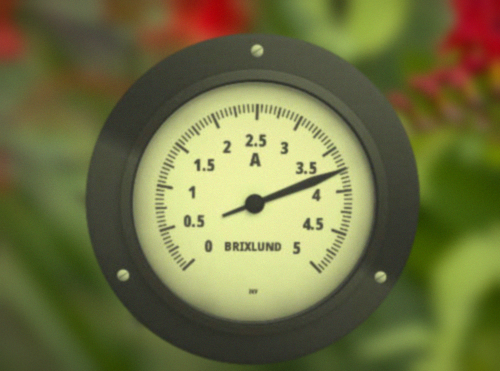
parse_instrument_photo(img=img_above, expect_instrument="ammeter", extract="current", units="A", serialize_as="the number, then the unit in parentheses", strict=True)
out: 3.75 (A)
